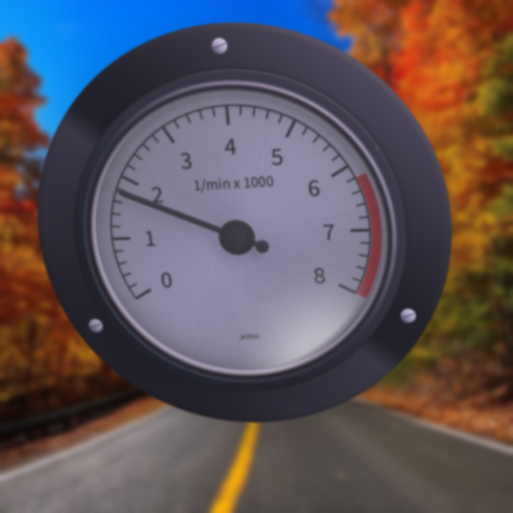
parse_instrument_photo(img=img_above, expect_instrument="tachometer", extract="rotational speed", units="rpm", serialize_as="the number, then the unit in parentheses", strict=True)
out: 1800 (rpm)
